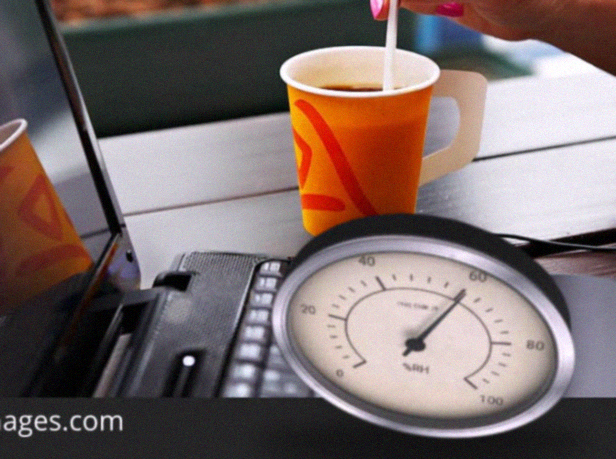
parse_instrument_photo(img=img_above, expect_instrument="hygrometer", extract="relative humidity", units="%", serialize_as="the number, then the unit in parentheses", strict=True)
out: 60 (%)
